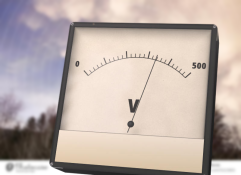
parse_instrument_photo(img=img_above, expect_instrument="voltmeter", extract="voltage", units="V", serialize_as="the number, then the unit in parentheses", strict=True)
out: 340 (V)
